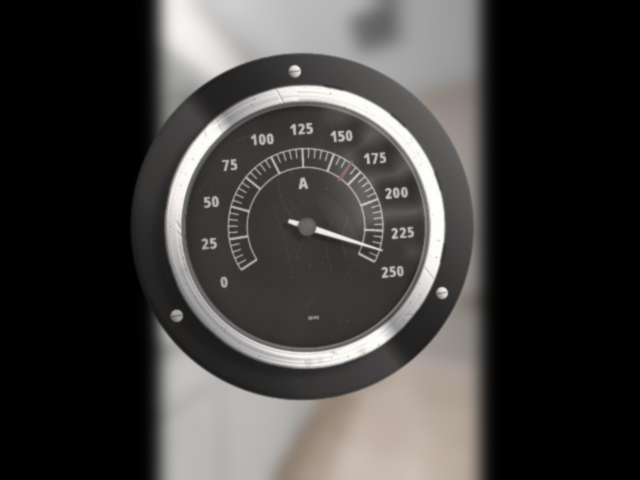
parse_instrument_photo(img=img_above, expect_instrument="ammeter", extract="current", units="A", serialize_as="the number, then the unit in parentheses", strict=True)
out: 240 (A)
